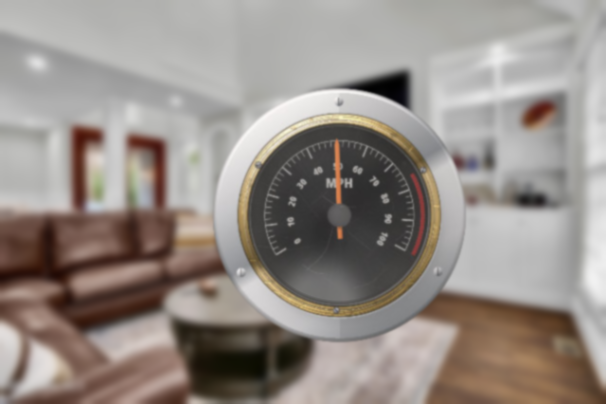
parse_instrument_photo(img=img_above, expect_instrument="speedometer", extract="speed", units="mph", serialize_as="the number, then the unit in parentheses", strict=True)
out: 50 (mph)
